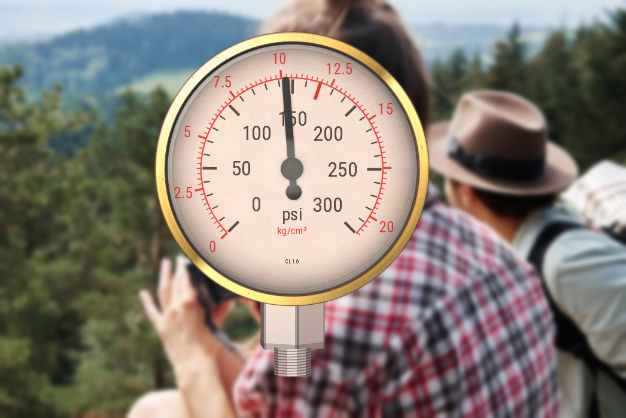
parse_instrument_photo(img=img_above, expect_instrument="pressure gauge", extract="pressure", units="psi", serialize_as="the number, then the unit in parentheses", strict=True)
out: 145 (psi)
